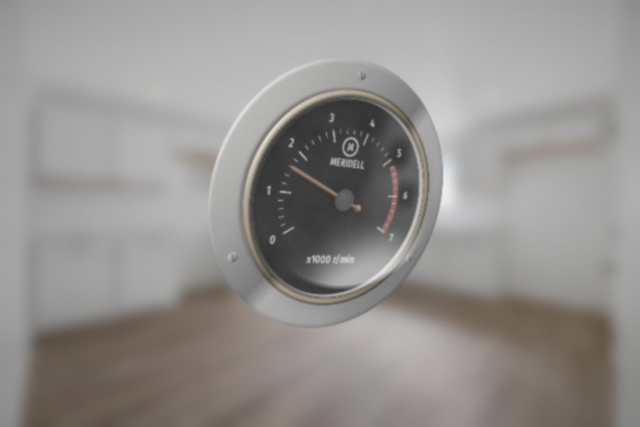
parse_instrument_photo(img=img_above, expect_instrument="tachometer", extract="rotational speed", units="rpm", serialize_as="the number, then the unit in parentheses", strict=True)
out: 1600 (rpm)
